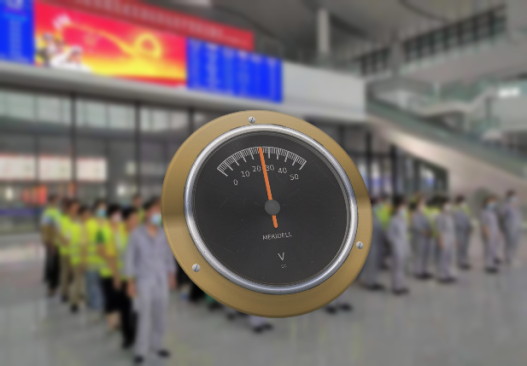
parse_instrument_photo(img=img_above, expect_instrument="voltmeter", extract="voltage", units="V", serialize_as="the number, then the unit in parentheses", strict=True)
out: 25 (V)
